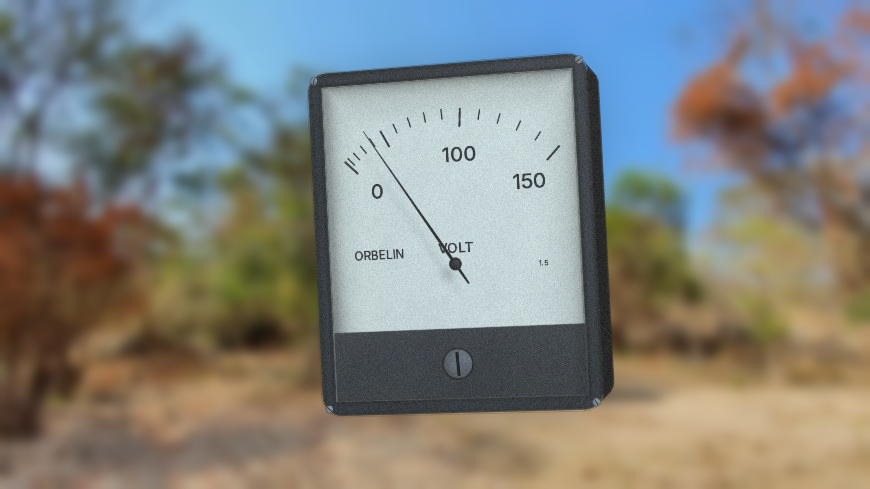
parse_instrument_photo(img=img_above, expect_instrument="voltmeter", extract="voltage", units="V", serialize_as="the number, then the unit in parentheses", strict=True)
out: 40 (V)
